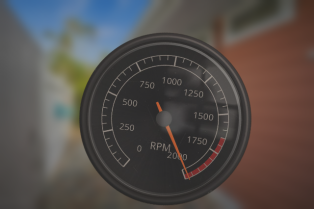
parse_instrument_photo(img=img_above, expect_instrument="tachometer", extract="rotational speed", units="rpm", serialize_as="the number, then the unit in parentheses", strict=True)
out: 1975 (rpm)
